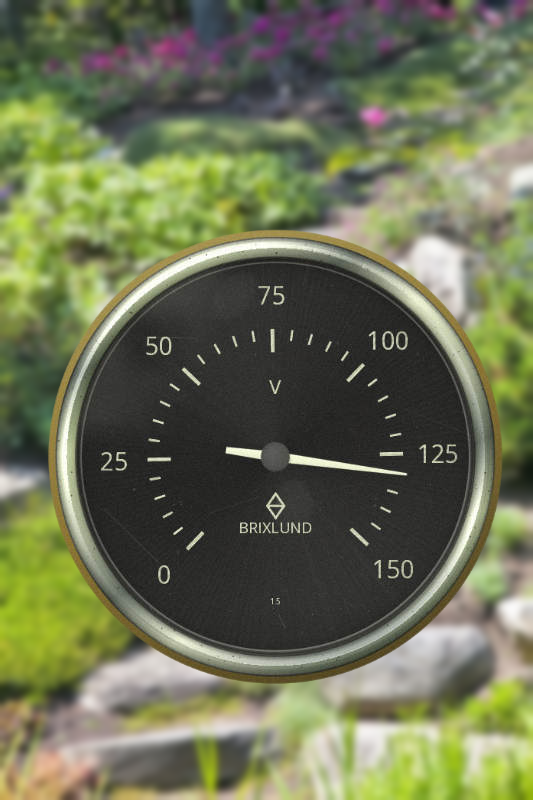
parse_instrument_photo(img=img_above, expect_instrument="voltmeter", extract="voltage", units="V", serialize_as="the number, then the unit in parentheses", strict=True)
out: 130 (V)
